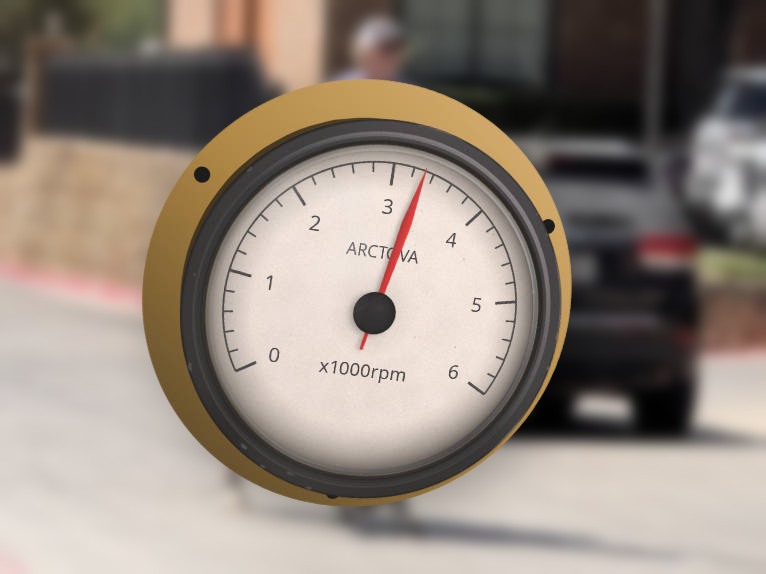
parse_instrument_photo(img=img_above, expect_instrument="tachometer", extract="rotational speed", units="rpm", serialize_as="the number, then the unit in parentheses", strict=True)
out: 3300 (rpm)
